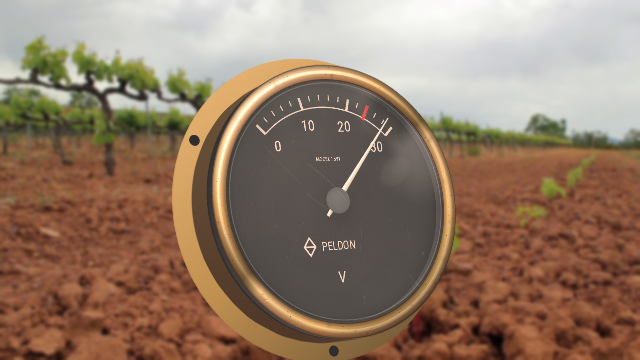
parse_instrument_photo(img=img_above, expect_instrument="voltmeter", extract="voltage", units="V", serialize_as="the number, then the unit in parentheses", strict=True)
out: 28 (V)
